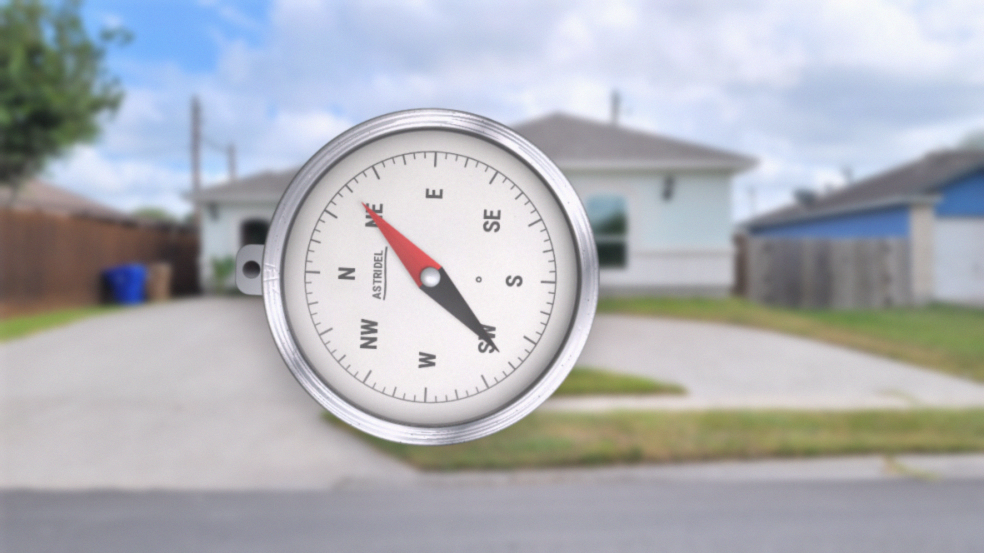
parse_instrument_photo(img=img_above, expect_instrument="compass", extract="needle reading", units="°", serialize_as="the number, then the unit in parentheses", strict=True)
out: 45 (°)
